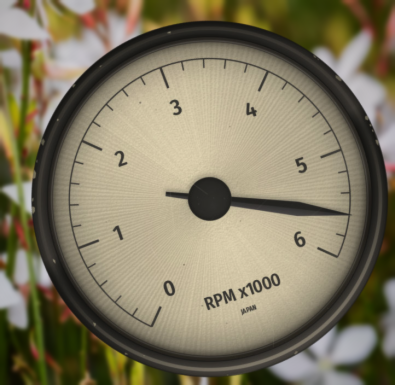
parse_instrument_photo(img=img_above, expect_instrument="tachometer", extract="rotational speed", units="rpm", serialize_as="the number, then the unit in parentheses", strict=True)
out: 5600 (rpm)
